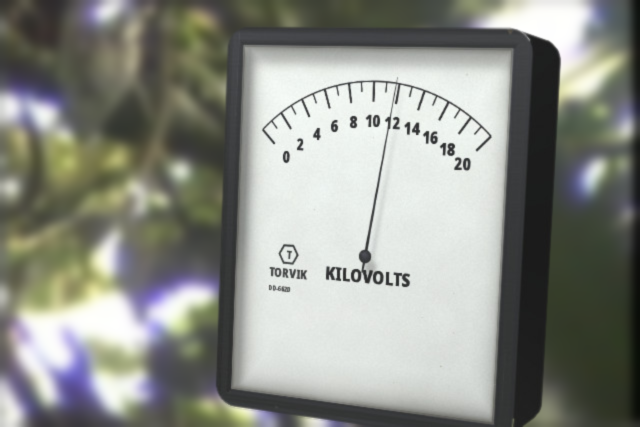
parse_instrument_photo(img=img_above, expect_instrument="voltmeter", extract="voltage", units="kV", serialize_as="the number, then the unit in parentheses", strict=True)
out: 12 (kV)
